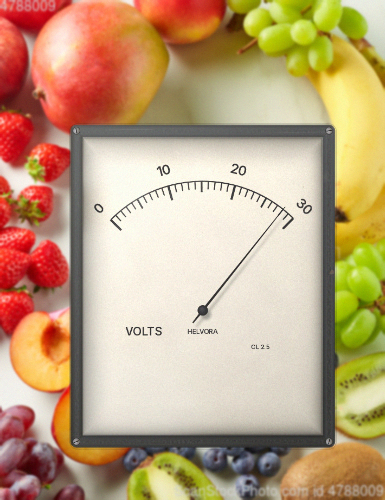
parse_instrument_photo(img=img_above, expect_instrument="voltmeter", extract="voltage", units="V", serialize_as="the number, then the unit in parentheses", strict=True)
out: 28 (V)
